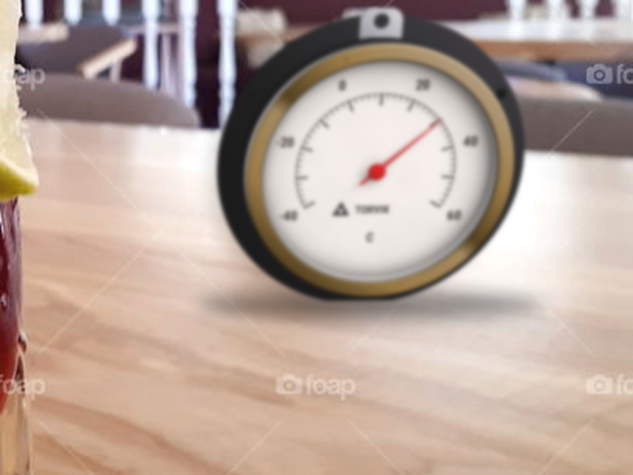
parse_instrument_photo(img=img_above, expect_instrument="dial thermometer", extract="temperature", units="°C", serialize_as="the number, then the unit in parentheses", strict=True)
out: 30 (°C)
